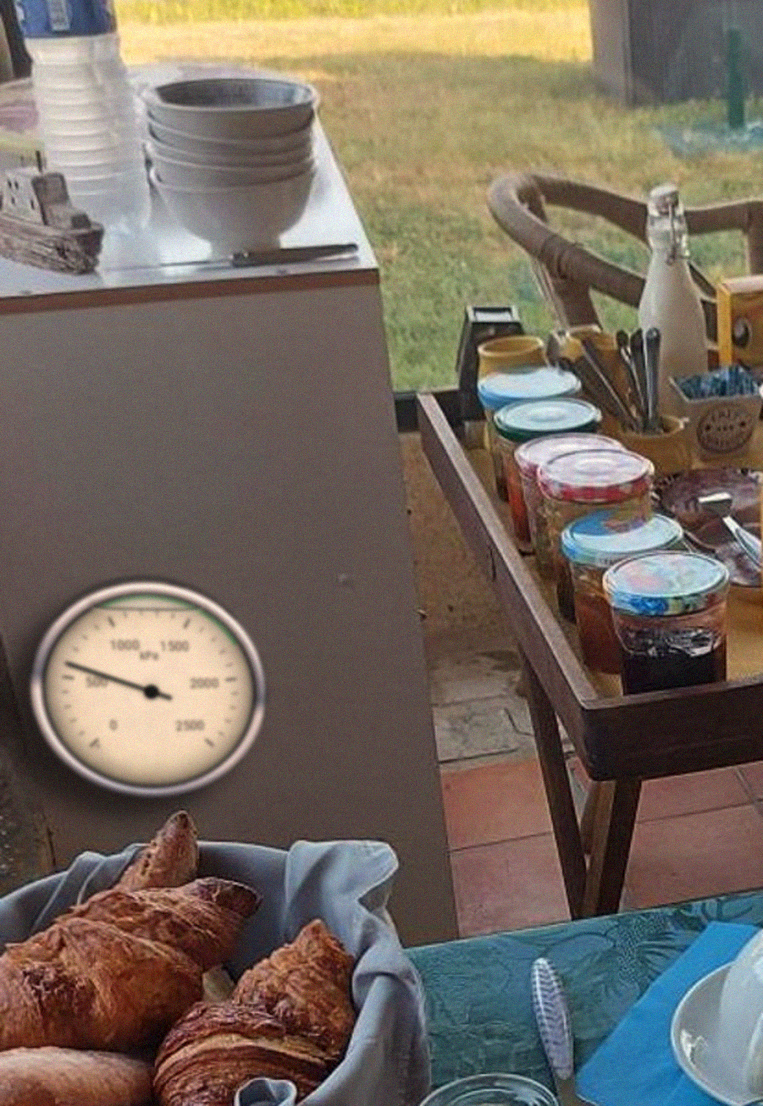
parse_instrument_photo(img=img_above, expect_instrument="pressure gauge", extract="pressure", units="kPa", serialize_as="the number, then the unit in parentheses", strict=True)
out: 600 (kPa)
